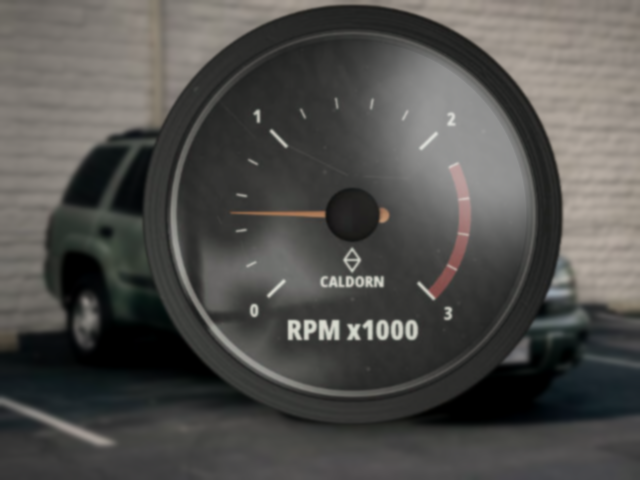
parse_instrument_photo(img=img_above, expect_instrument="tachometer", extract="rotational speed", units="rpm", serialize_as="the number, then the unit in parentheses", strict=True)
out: 500 (rpm)
